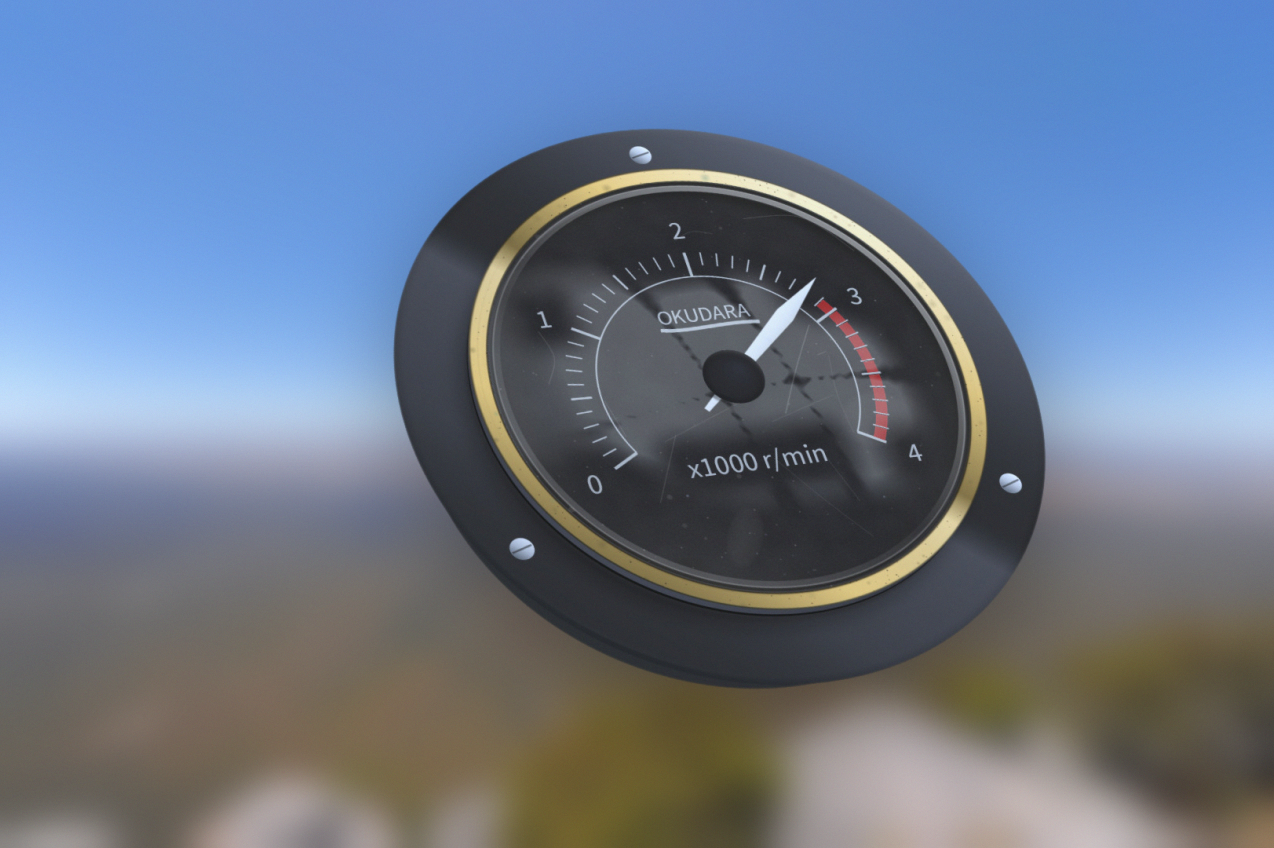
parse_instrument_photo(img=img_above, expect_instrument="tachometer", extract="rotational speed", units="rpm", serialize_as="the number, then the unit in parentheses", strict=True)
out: 2800 (rpm)
